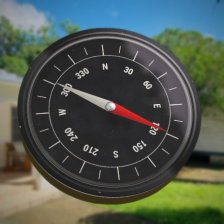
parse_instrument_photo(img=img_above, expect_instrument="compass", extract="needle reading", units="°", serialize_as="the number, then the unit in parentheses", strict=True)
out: 120 (°)
